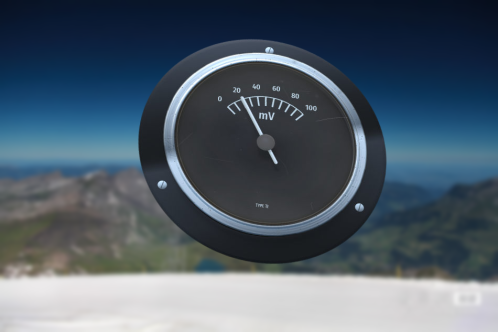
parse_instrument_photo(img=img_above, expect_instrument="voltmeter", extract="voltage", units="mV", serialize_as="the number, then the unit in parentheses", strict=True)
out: 20 (mV)
